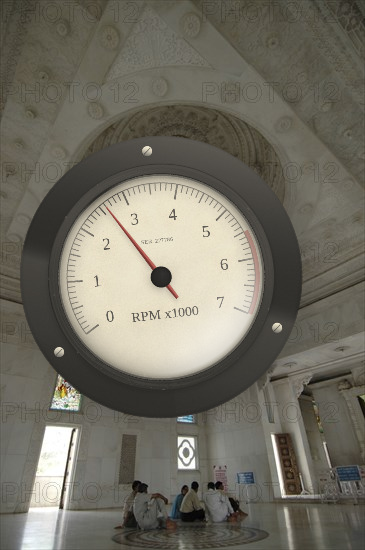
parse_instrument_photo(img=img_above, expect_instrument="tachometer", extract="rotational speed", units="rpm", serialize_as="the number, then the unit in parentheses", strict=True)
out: 2600 (rpm)
